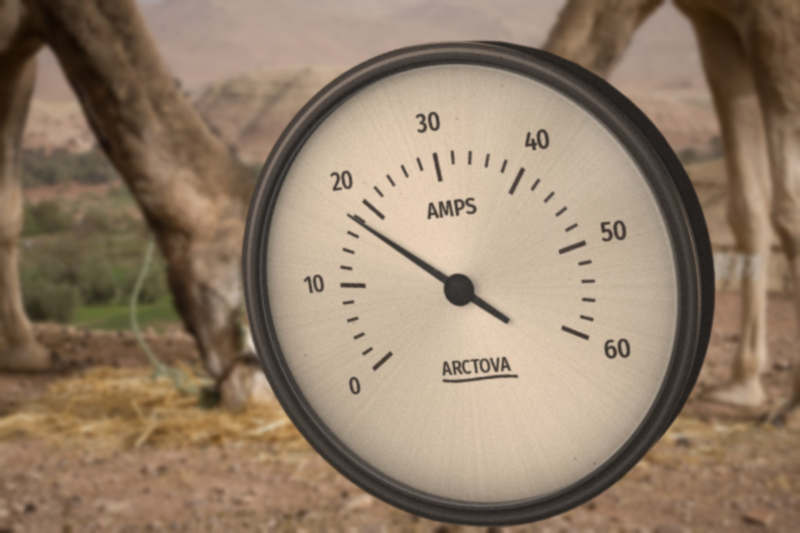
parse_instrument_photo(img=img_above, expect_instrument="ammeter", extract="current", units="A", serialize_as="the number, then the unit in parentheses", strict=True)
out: 18 (A)
